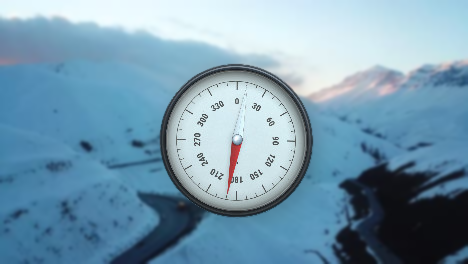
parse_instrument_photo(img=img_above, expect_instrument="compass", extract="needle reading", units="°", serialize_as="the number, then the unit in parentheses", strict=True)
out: 190 (°)
